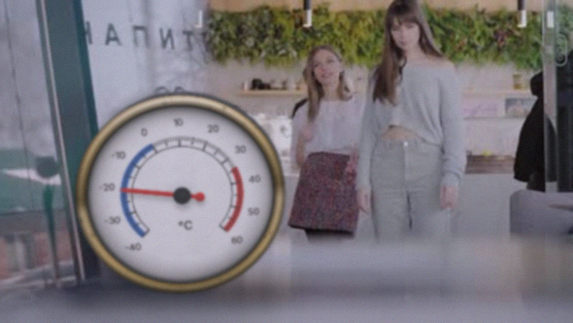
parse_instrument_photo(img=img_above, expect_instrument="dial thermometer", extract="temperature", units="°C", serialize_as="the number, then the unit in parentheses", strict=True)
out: -20 (°C)
